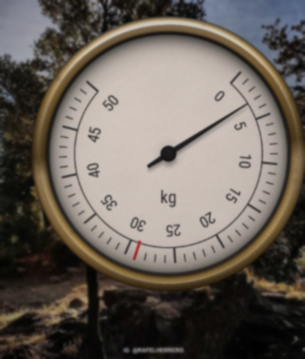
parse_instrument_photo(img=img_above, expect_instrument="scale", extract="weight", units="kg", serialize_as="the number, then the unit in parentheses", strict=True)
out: 3 (kg)
